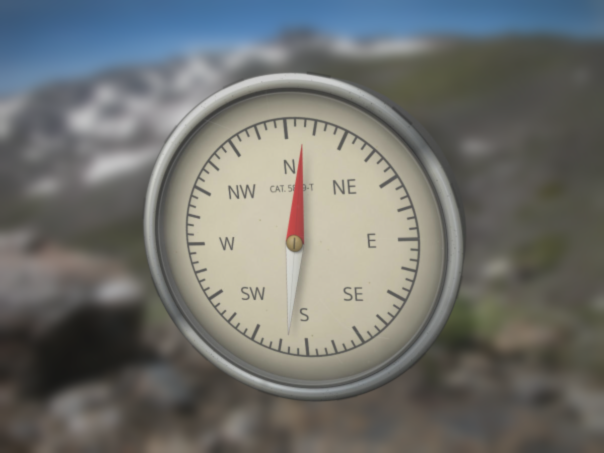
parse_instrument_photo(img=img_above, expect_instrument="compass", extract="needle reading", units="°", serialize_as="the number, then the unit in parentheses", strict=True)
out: 10 (°)
